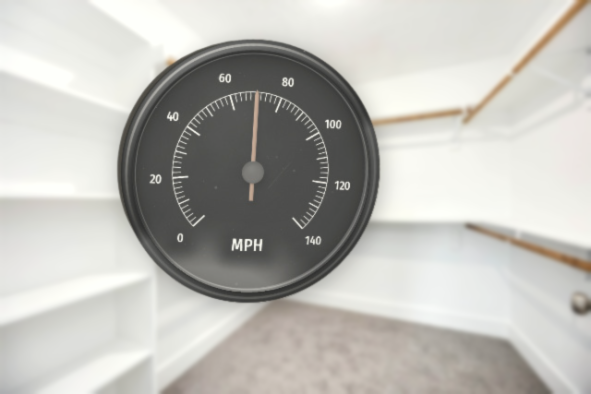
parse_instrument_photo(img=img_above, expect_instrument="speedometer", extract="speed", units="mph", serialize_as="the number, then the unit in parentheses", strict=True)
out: 70 (mph)
